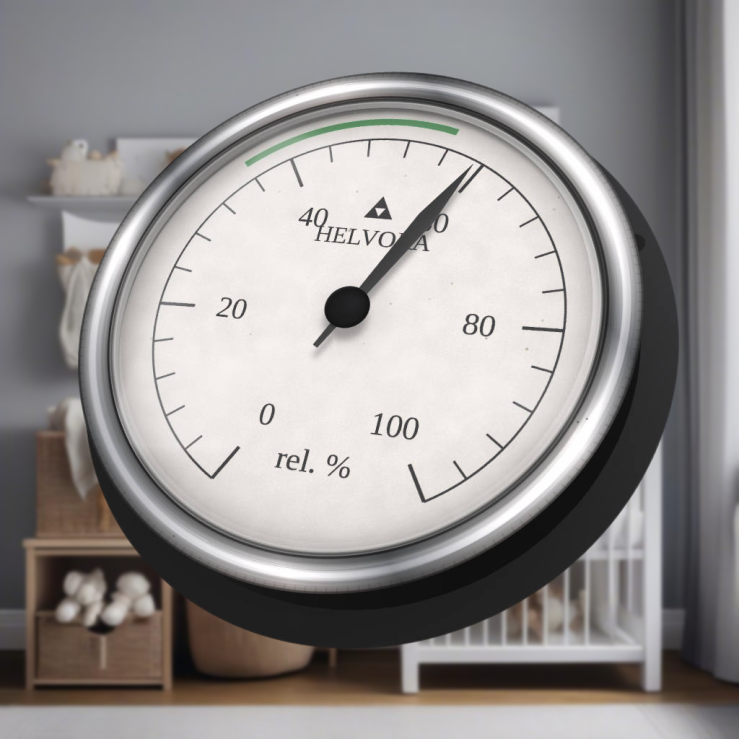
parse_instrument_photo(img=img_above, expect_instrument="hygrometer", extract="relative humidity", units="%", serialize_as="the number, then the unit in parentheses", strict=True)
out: 60 (%)
